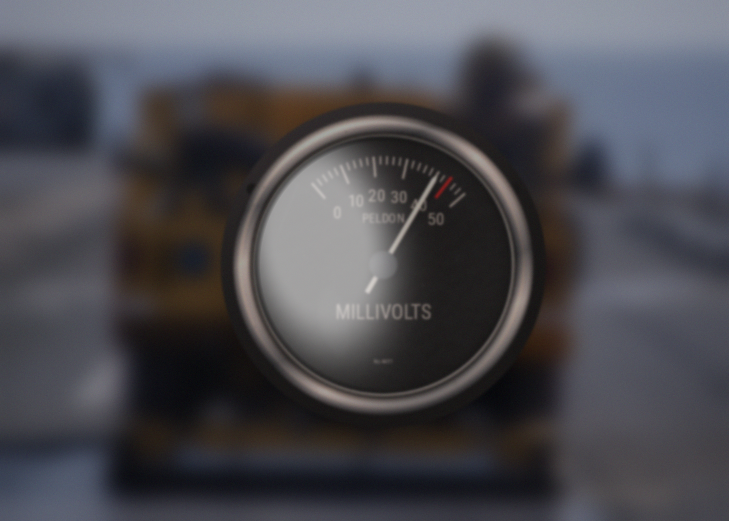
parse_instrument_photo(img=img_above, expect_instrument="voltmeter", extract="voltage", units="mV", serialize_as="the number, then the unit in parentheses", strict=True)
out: 40 (mV)
